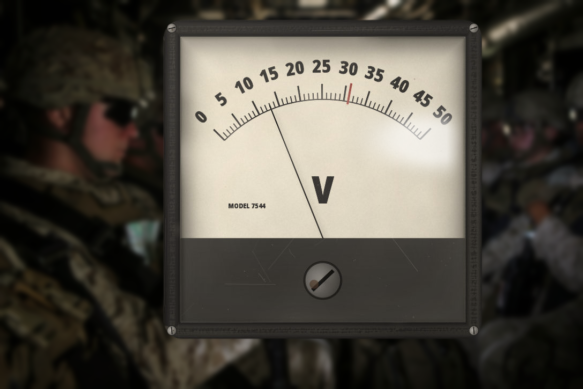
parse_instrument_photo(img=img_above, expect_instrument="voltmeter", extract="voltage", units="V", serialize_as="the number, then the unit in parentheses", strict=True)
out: 13 (V)
